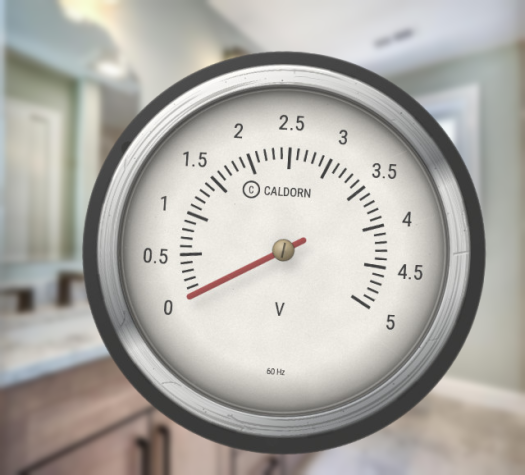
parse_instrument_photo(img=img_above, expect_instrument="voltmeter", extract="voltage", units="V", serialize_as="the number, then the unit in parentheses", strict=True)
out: 0 (V)
